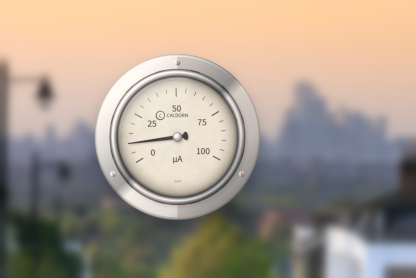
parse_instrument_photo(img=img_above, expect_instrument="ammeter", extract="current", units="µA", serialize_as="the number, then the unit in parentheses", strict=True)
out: 10 (µA)
